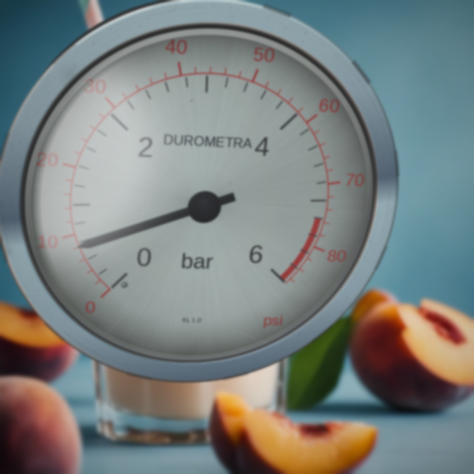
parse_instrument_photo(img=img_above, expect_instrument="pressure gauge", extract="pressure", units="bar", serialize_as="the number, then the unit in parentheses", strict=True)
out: 0.6 (bar)
